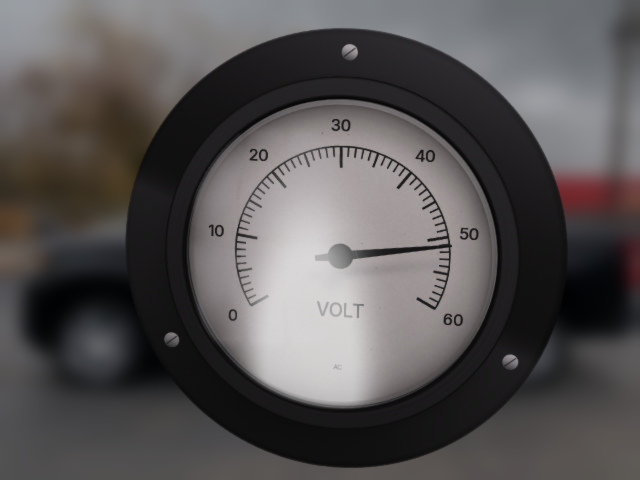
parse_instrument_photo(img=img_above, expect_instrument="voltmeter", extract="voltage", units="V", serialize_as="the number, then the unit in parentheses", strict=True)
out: 51 (V)
